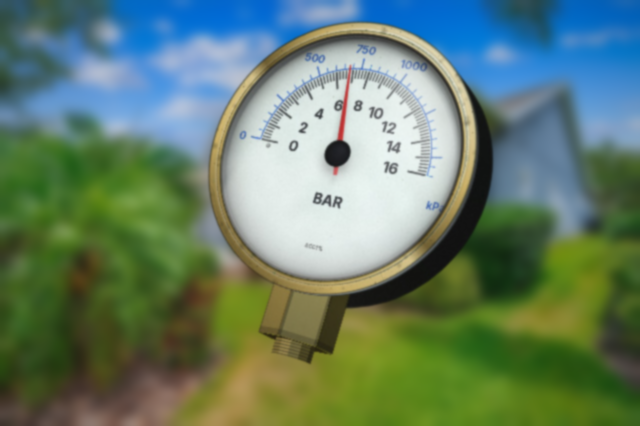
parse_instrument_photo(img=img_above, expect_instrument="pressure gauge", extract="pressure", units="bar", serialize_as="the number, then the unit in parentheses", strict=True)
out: 7 (bar)
